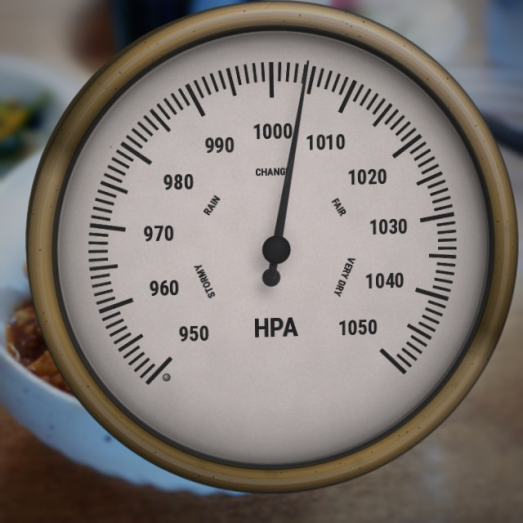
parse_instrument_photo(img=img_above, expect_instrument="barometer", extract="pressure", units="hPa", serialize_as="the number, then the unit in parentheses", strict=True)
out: 1004 (hPa)
